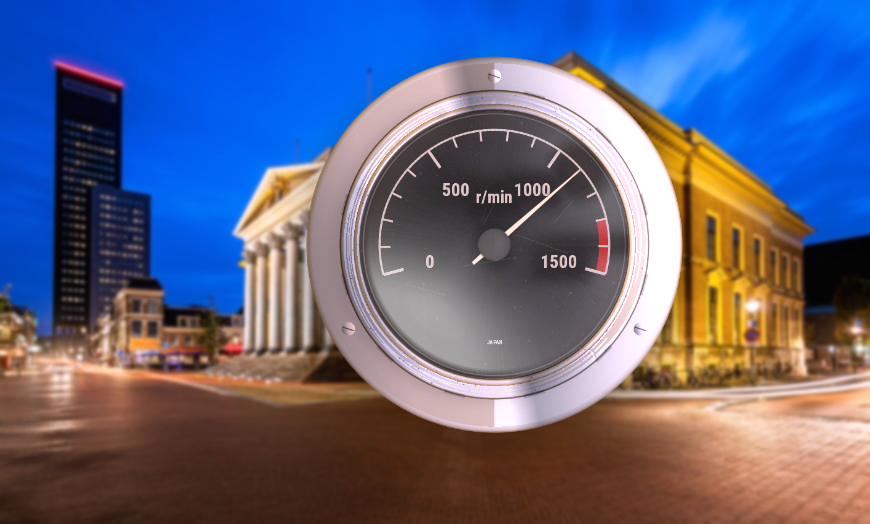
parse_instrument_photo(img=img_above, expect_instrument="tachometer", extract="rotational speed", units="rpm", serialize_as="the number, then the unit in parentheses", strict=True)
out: 1100 (rpm)
